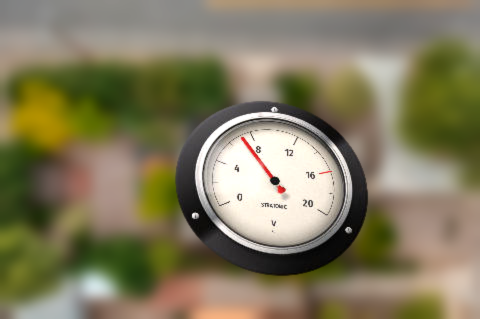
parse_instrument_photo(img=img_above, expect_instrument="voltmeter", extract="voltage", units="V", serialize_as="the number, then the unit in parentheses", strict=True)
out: 7 (V)
